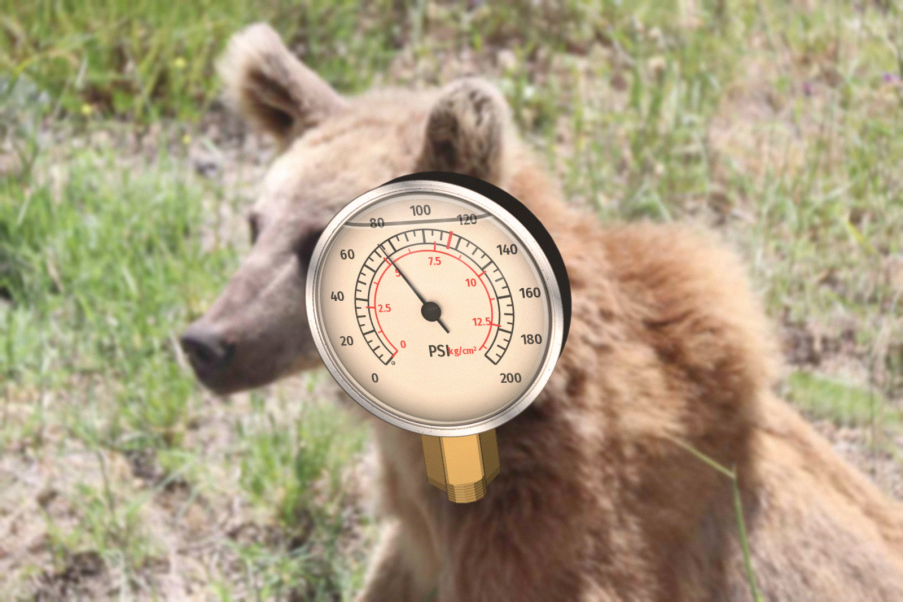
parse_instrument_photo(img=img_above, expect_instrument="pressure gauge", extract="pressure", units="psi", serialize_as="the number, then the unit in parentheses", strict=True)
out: 75 (psi)
